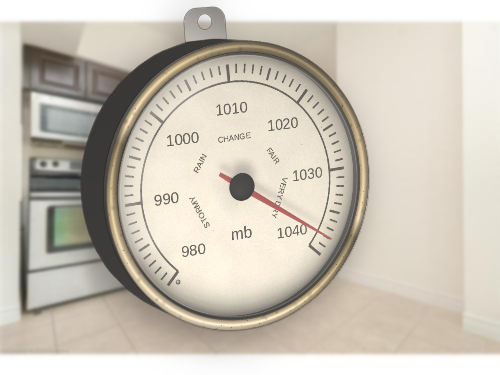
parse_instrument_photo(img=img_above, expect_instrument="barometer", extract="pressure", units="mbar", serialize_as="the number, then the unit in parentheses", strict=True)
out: 1038 (mbar)
